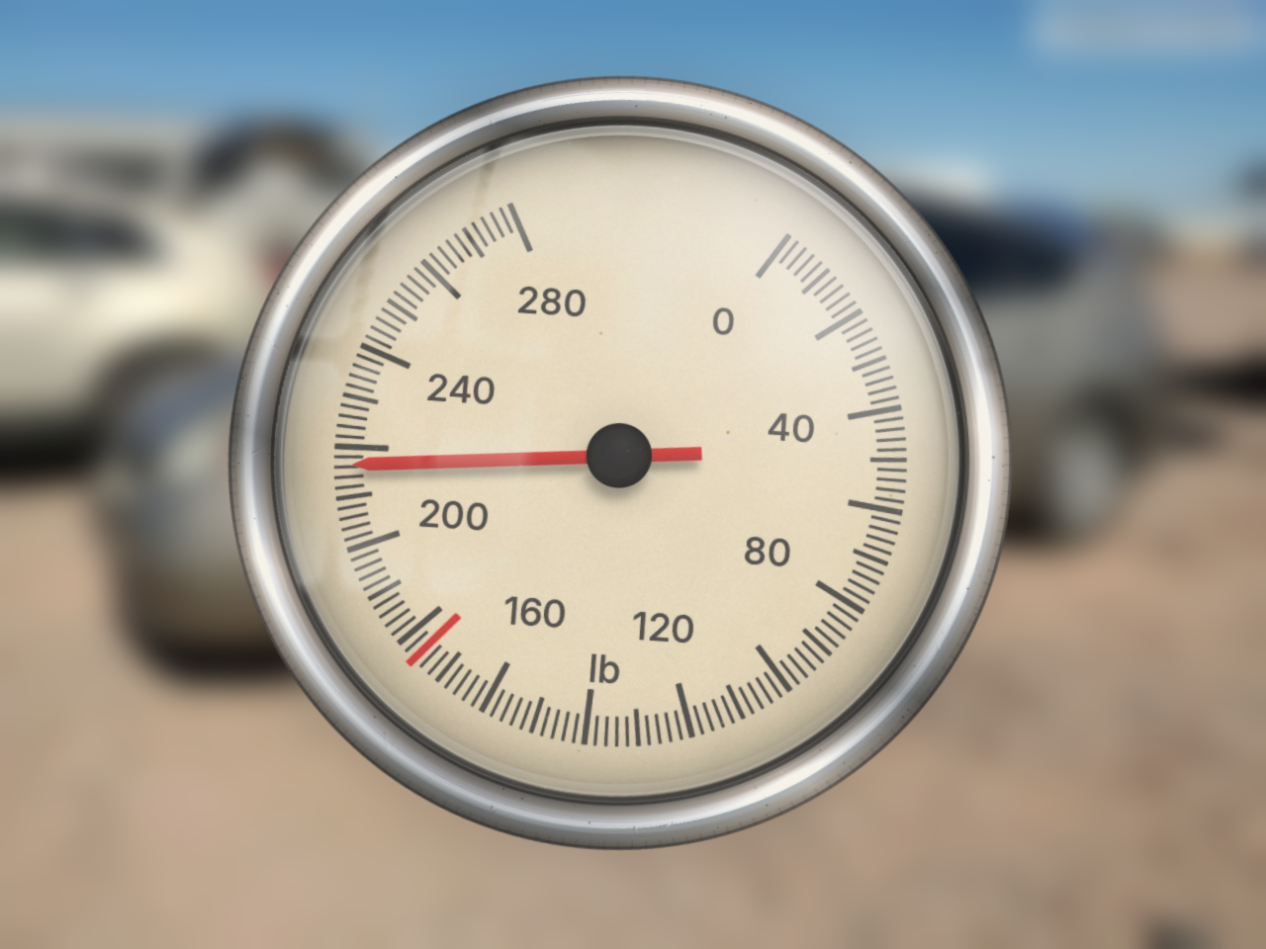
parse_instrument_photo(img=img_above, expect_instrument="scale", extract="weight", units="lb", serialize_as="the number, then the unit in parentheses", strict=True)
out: 216 (lb)
